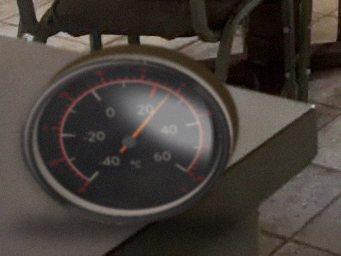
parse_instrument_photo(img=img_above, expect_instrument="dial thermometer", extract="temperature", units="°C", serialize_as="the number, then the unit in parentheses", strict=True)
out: 25 (°C)
